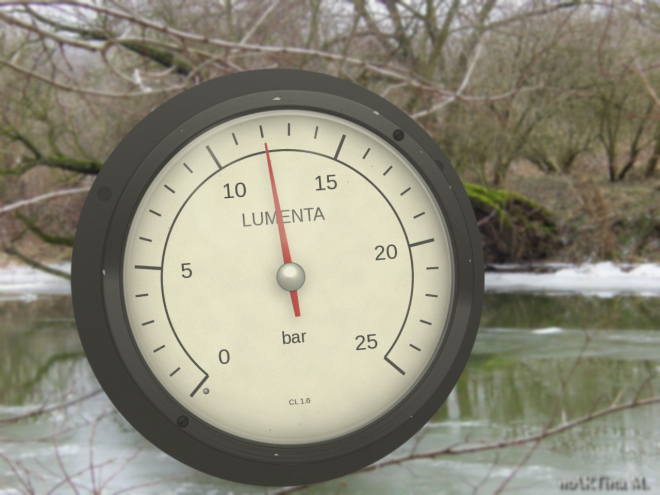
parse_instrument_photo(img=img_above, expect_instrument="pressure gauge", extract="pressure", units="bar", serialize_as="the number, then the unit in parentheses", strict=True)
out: 12 (bar)
